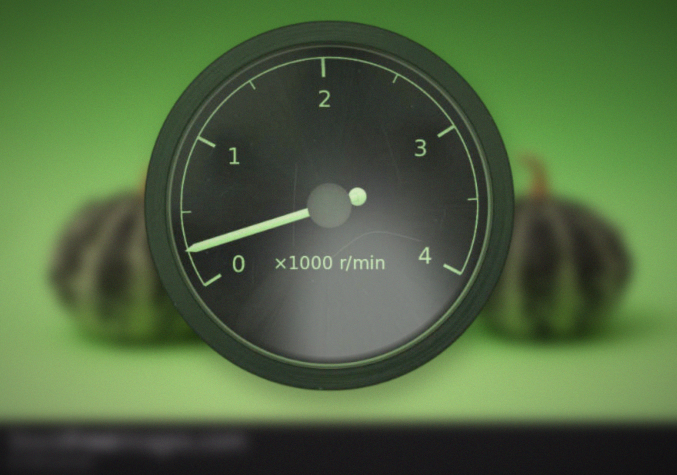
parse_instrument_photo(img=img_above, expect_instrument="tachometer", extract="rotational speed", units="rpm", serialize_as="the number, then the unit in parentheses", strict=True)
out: 250 (rpm)
